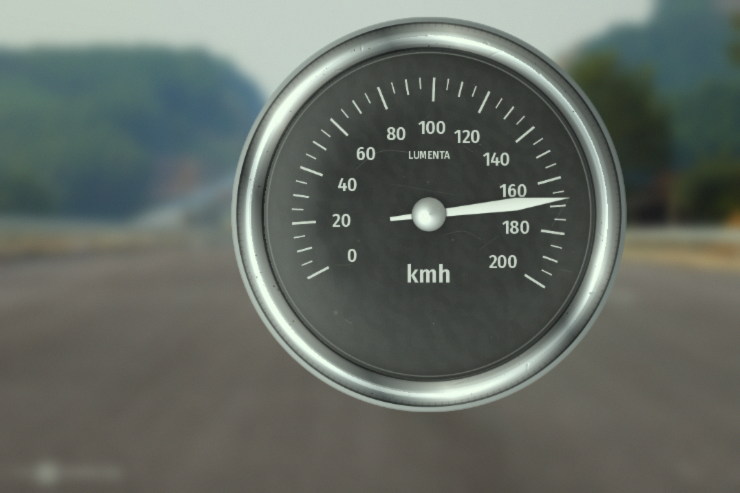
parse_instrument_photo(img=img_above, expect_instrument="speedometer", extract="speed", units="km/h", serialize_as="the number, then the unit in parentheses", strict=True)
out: 167.5 (km/h)
